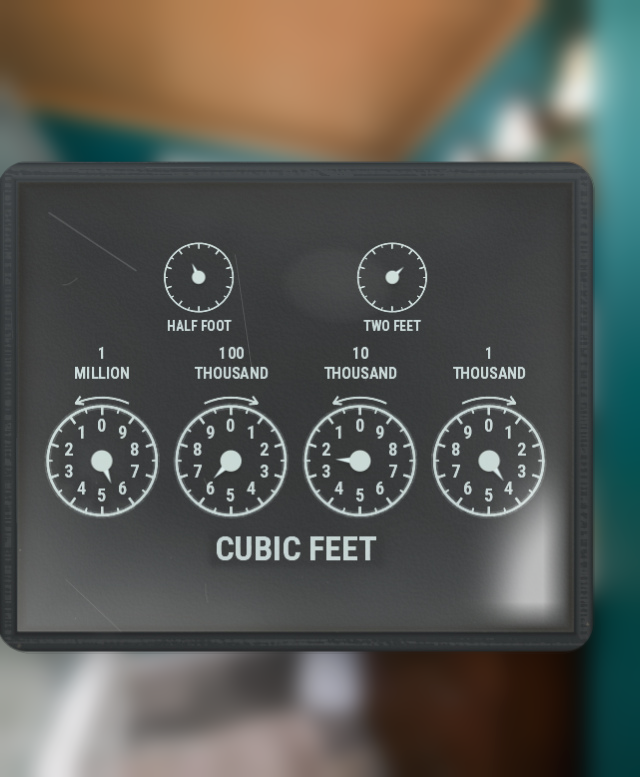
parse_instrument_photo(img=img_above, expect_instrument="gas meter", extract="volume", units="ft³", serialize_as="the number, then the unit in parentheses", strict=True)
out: 562400 (ft³)
